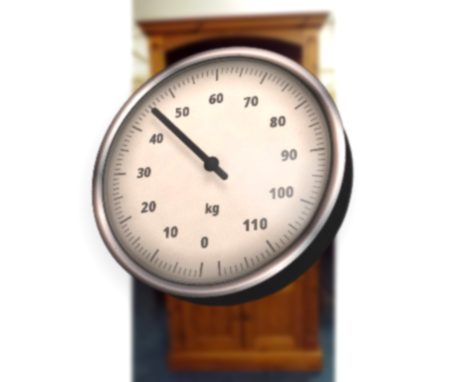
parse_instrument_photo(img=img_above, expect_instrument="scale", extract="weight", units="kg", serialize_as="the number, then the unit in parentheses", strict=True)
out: 45 (kg)
